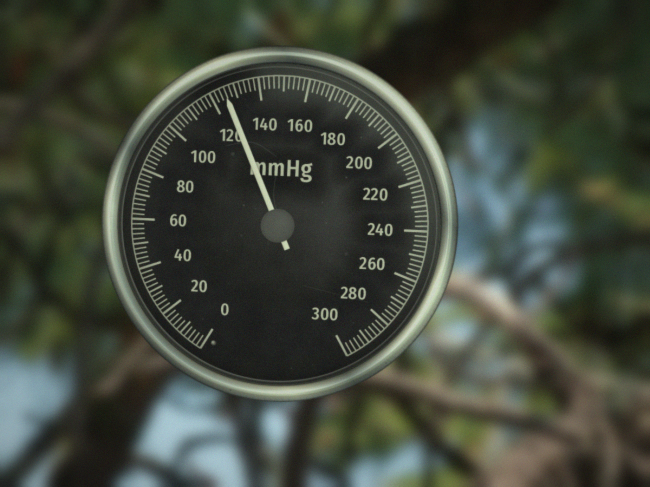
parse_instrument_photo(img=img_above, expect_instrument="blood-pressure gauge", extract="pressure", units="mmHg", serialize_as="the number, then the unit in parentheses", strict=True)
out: 126 (mmHg)
